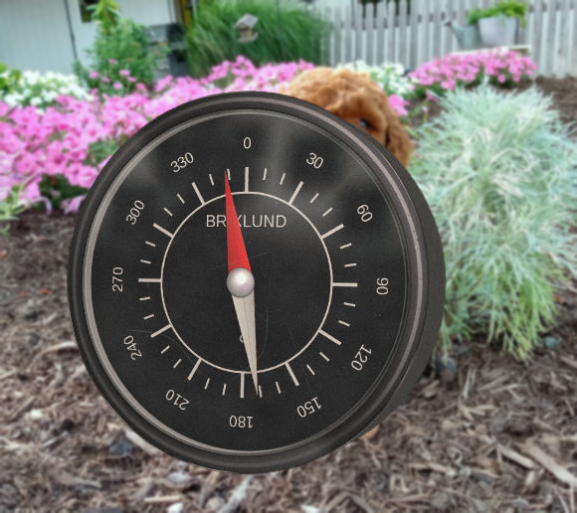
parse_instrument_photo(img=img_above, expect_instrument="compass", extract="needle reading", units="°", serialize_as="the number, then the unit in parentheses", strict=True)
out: 350 (°)
